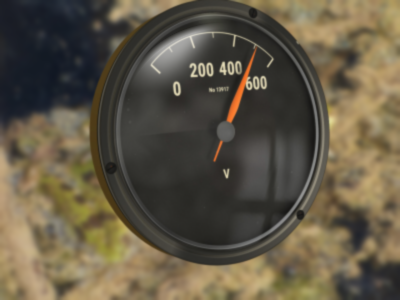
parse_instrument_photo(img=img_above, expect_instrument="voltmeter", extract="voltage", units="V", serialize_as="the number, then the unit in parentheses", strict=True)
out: 500 (V)
